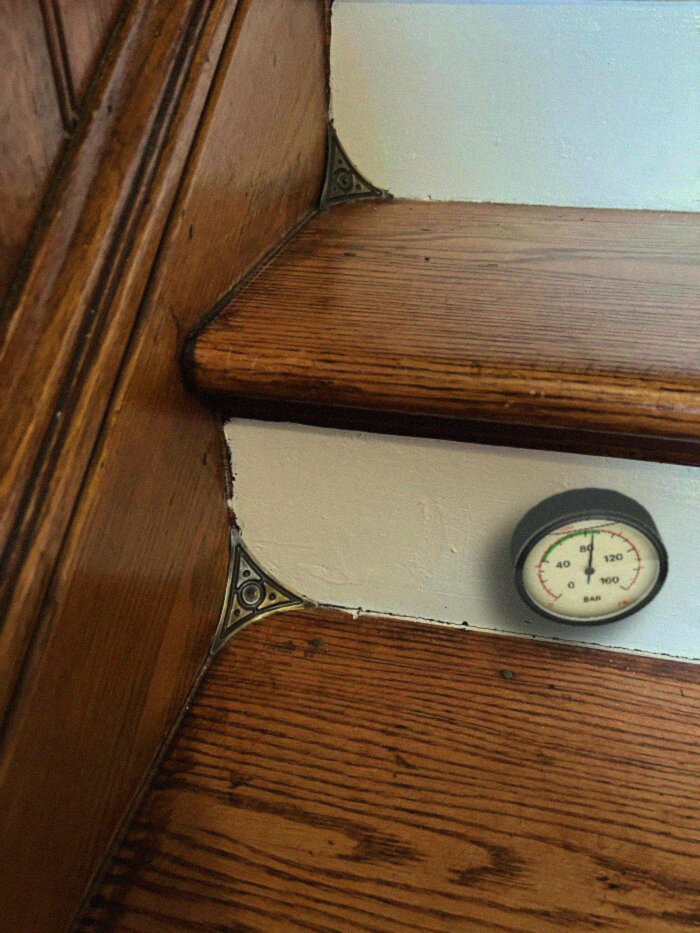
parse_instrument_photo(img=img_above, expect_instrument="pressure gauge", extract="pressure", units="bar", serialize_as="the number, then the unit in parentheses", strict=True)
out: 85 (bar)
